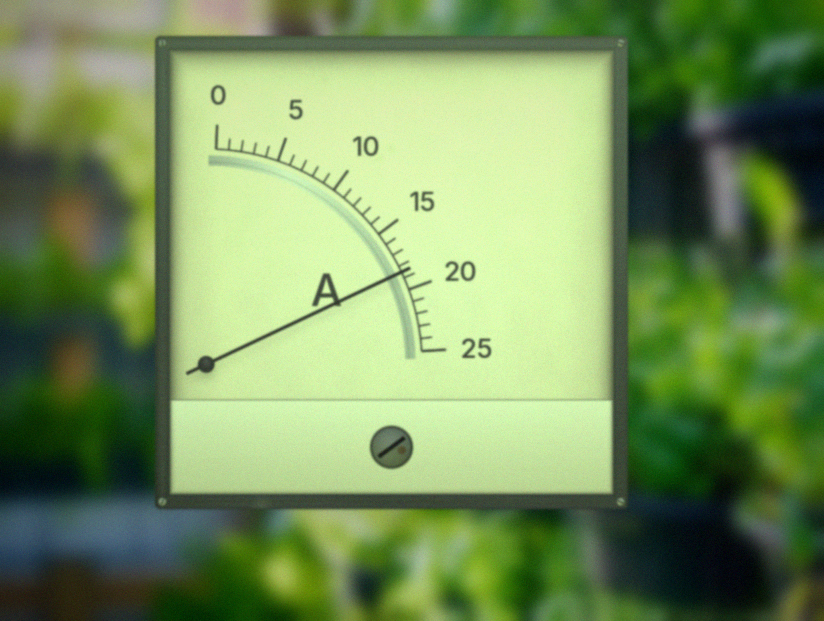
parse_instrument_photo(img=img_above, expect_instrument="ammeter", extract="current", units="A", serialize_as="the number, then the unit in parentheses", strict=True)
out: 18.5 (A)
